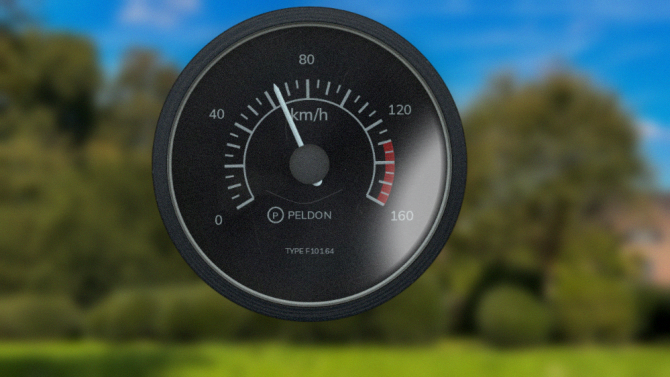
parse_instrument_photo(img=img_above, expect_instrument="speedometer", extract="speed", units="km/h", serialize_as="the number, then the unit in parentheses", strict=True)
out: 65 (km/h)
